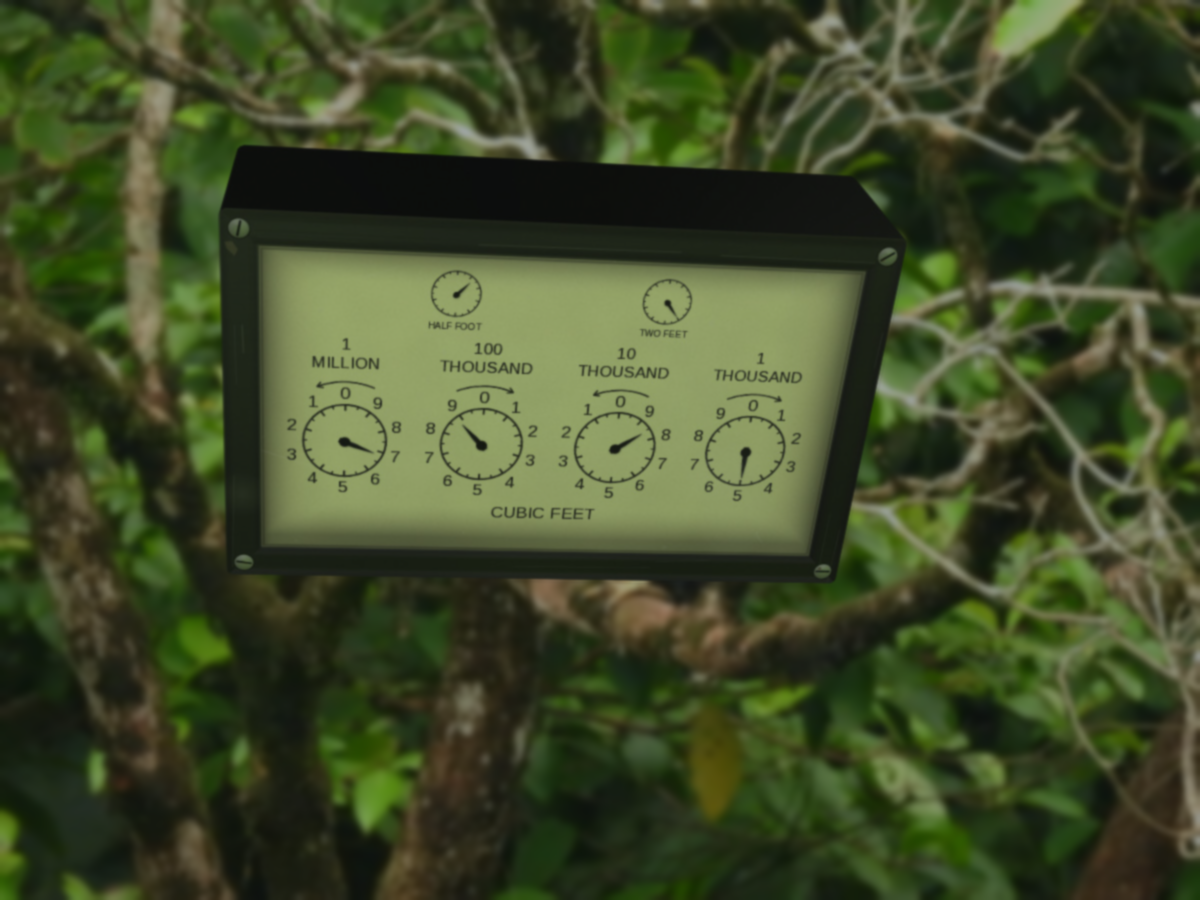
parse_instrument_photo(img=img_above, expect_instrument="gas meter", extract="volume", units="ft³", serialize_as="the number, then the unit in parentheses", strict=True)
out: 688500 (ft³)
